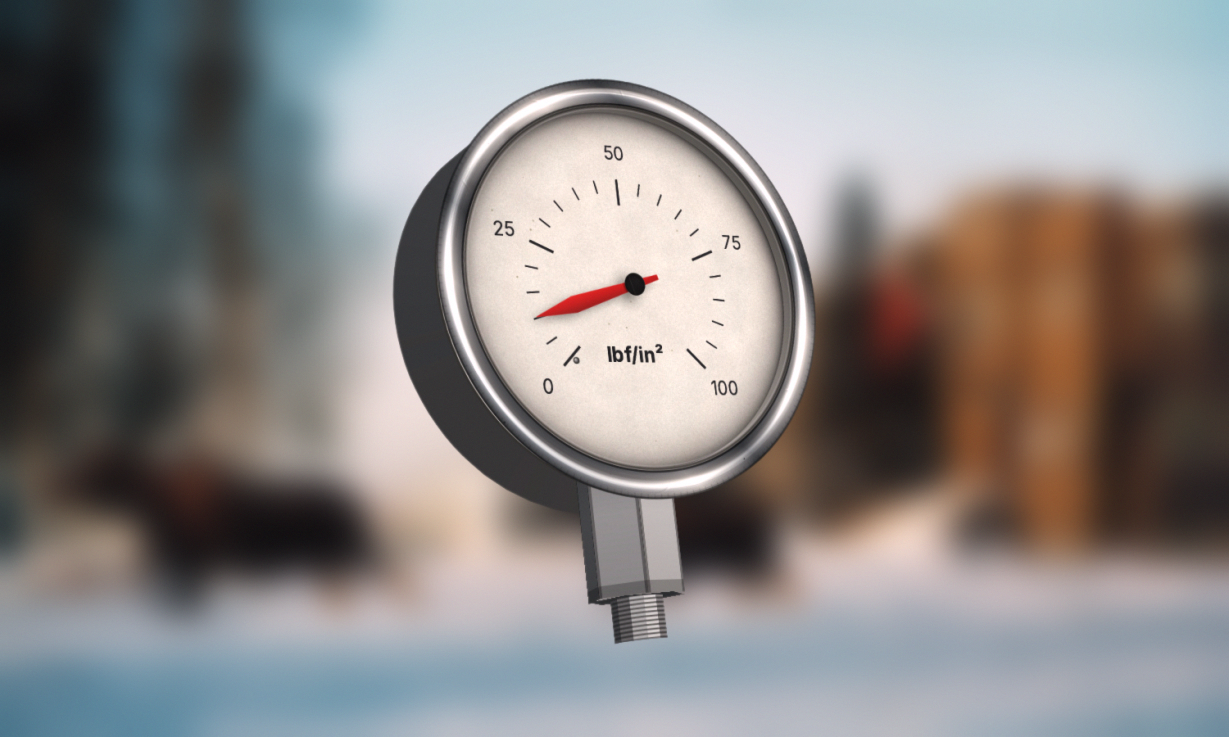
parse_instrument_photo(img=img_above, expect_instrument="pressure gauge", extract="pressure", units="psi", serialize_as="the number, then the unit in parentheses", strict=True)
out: 10 (psi)
